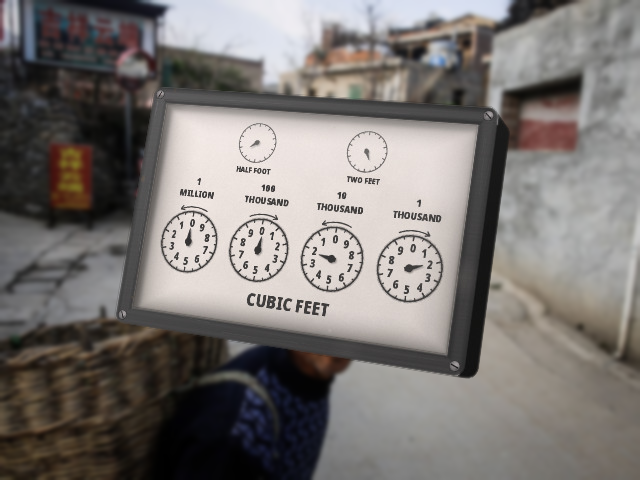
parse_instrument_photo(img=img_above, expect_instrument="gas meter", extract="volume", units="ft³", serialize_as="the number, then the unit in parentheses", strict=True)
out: 2200 (ft³)
